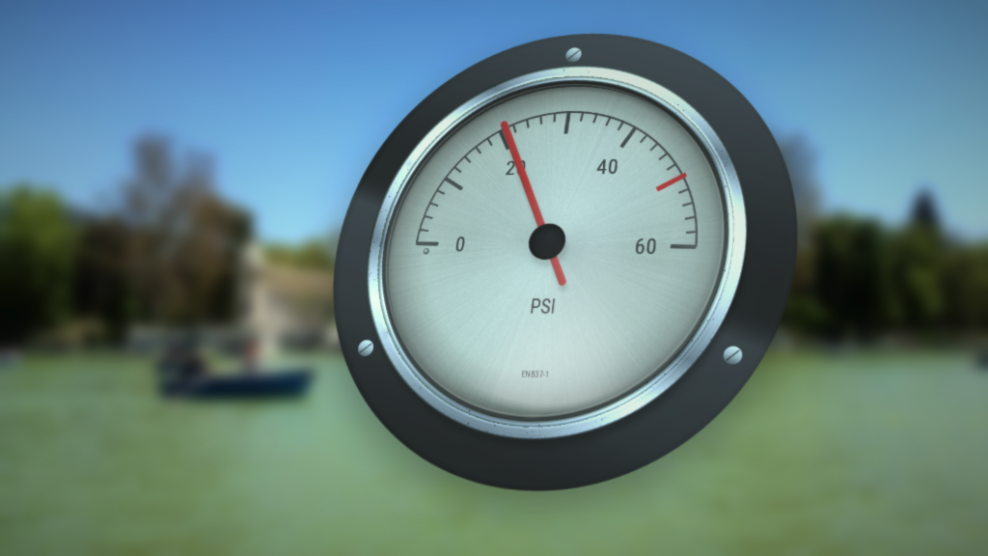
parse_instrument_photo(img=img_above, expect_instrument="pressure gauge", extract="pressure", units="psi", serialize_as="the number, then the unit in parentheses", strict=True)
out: 21 (psi)
